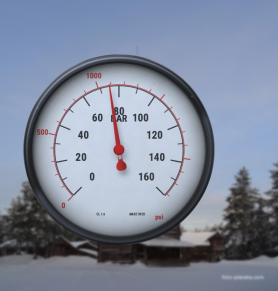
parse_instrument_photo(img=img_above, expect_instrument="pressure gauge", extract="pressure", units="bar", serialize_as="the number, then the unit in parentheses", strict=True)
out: 75 (bar)
